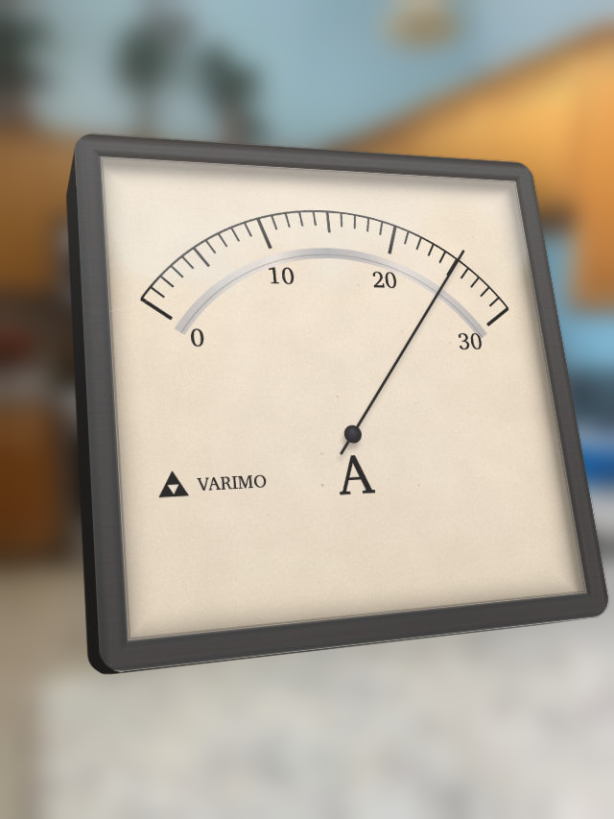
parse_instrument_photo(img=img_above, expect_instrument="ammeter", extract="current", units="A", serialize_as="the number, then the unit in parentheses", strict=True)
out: 25 (A)
